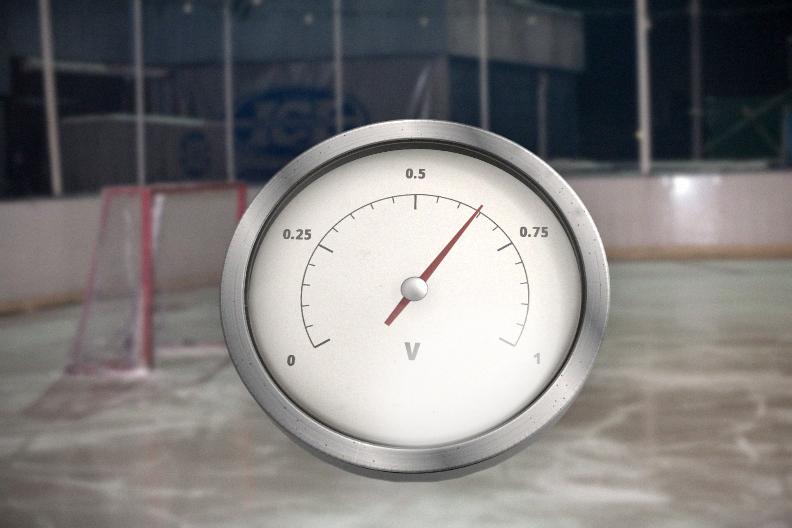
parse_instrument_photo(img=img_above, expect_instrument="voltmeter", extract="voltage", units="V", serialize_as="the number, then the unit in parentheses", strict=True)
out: 0.65 (V)
